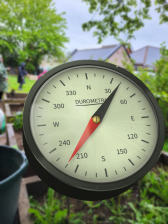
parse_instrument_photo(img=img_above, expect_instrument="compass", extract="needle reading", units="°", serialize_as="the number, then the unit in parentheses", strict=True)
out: 220 (°)
